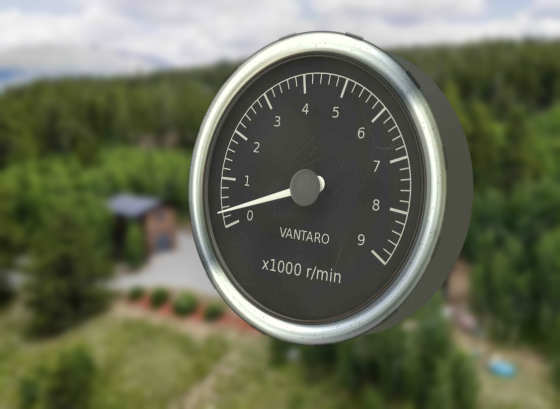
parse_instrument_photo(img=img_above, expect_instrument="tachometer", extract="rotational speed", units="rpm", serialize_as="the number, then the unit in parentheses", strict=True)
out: 300 (rpm)
